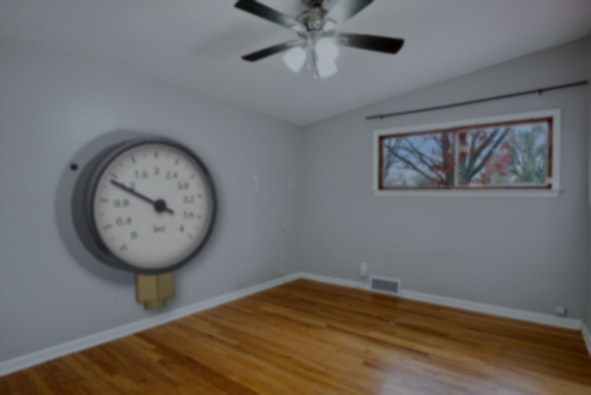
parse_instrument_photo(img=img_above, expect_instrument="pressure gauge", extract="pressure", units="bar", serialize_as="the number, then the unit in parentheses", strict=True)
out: 1.1 (bar)
